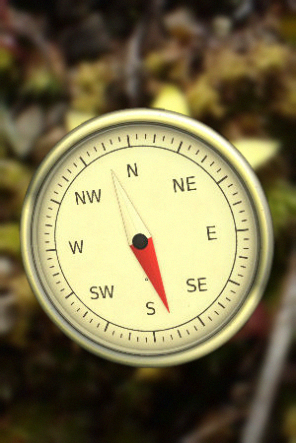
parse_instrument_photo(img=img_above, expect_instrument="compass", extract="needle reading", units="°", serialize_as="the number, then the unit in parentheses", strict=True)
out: 165 (°)
